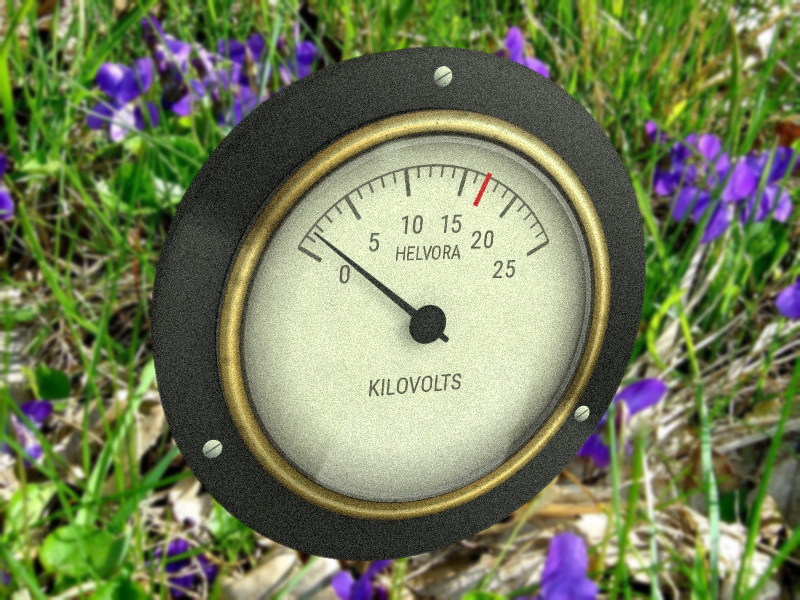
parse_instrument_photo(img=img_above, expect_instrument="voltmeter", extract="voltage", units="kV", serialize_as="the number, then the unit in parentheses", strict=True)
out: 1.5 (kV)
